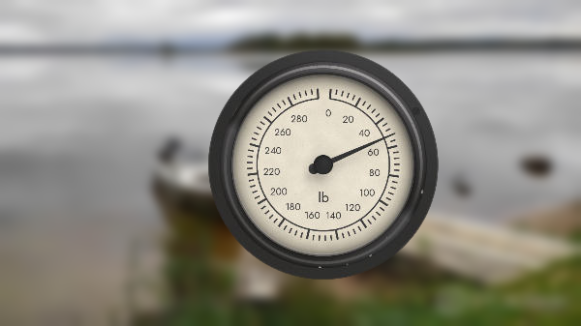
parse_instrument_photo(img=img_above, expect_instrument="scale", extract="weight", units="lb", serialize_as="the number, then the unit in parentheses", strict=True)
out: 52 (lb)
